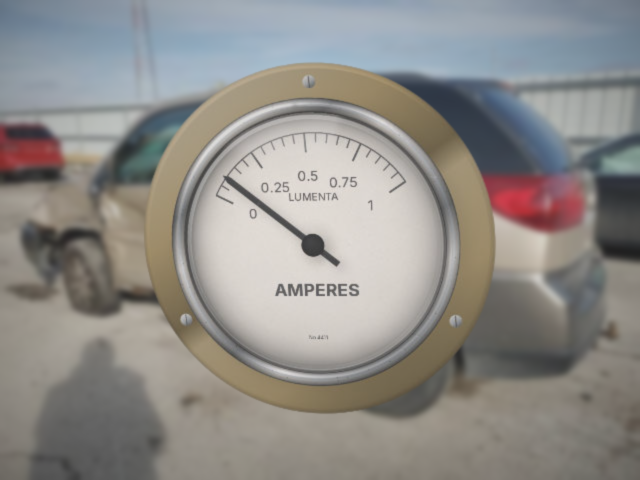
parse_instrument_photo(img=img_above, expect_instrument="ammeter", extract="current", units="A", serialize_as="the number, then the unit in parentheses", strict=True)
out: 0.1 (A)
